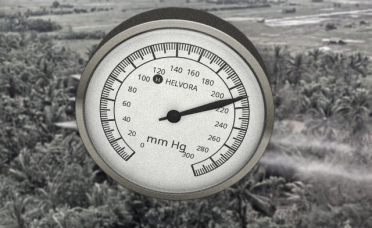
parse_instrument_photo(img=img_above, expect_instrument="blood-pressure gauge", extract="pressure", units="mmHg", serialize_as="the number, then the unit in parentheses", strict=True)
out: 210 (mmHg)
